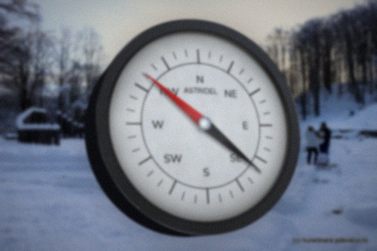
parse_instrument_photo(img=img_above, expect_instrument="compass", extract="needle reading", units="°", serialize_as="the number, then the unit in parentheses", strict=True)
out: 310 (°)
